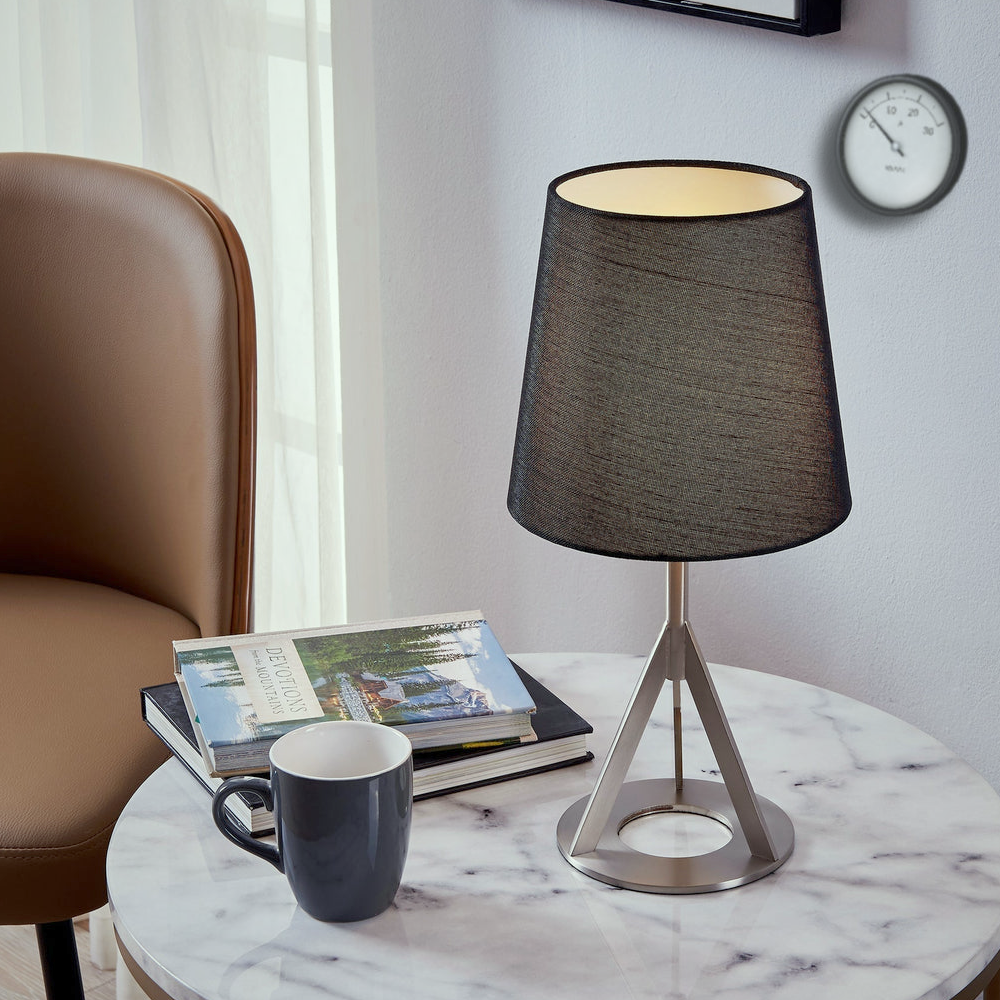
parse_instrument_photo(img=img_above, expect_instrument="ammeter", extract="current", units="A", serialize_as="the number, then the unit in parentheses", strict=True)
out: 2.5 (A)
